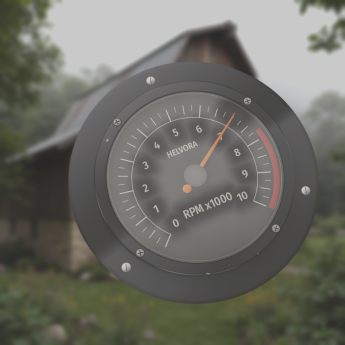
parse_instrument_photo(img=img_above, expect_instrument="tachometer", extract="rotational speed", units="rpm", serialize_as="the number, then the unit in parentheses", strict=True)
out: 7000 (rpm)
